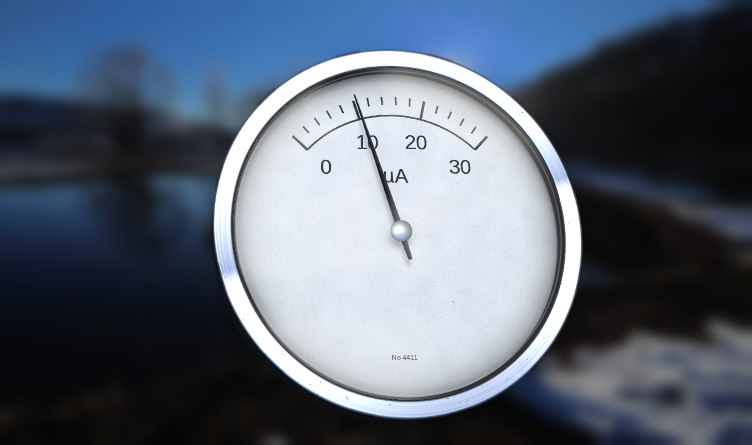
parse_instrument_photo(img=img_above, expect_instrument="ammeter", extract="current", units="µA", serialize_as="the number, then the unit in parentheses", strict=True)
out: 10 (µA)
